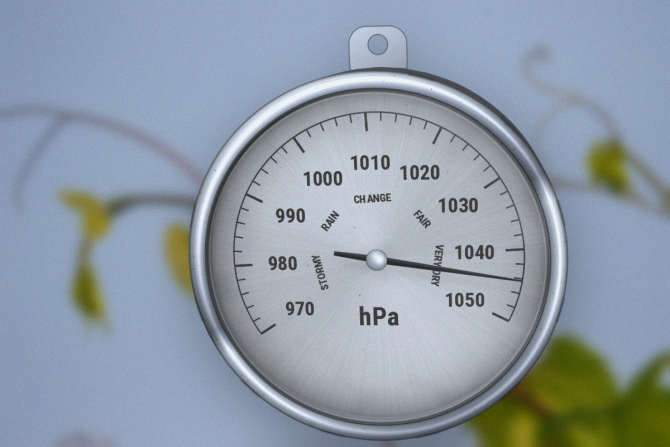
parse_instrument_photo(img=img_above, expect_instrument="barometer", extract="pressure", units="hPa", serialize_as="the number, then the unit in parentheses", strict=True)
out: 1044 (hPa)
